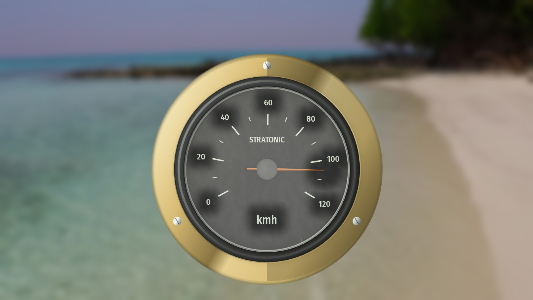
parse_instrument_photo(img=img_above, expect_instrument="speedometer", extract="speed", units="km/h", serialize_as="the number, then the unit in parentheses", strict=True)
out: 105 (km/h)
